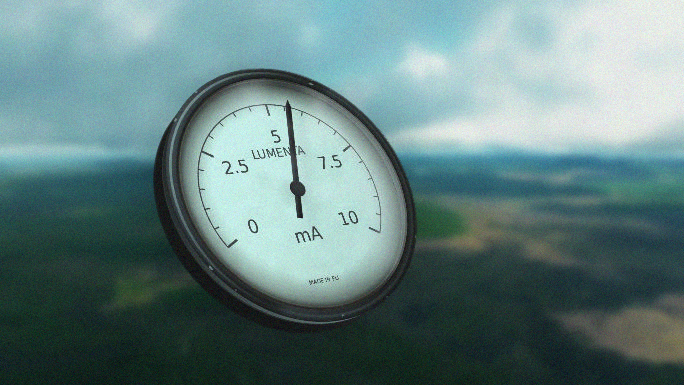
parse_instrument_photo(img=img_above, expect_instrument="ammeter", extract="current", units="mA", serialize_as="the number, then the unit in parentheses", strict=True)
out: 5.5 (mA)
